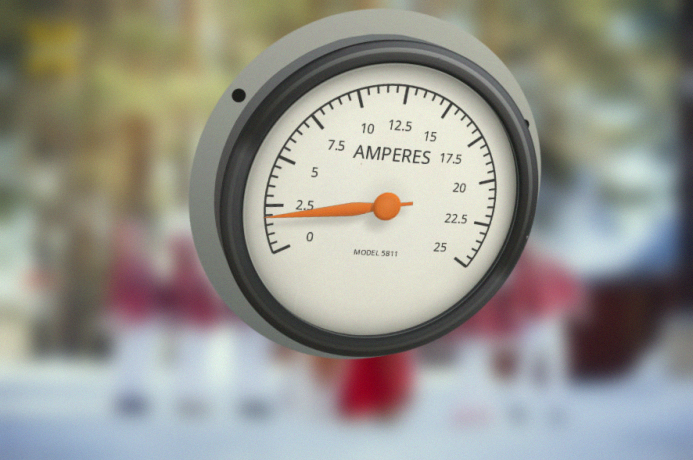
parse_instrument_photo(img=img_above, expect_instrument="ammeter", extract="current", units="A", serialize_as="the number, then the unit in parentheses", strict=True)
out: 2 (A)
